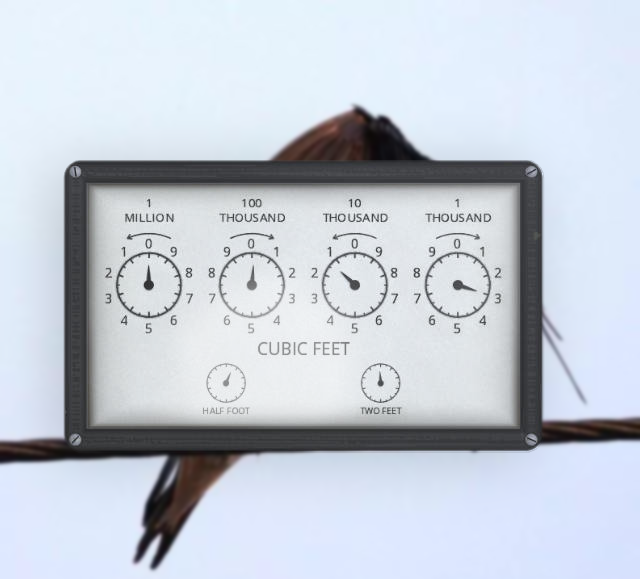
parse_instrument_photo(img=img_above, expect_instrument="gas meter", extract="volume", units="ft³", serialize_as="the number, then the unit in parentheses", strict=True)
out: 1300 (ft³)
